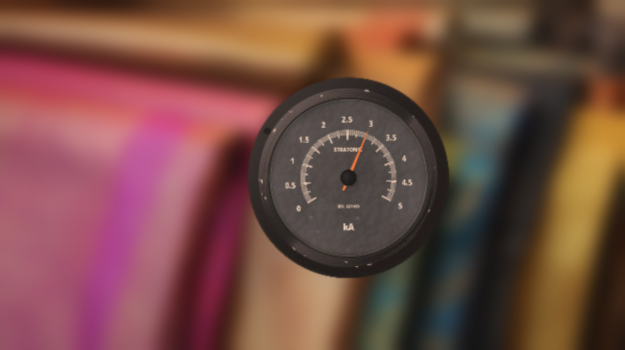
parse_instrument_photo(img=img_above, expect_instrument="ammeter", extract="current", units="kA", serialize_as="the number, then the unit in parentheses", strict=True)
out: 3 (kA)
